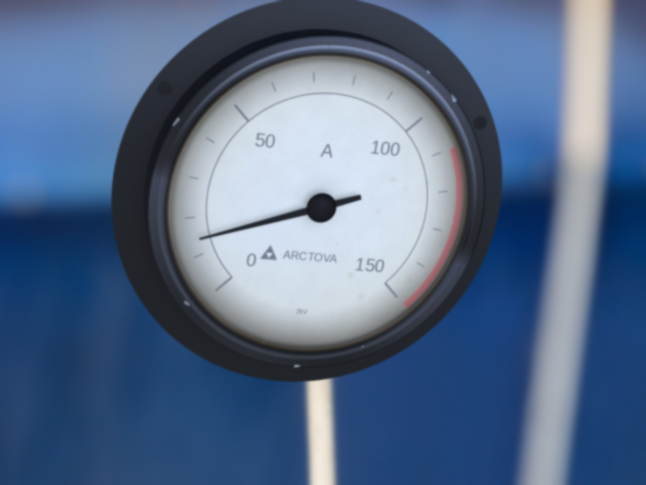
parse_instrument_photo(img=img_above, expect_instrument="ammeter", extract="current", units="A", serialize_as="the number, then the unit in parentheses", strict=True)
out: 15 (A)
